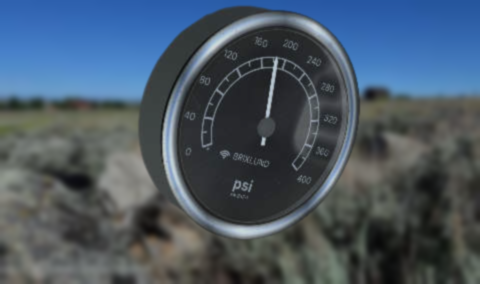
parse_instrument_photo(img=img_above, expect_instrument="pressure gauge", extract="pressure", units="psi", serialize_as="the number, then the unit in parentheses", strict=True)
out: 180 (psi)
